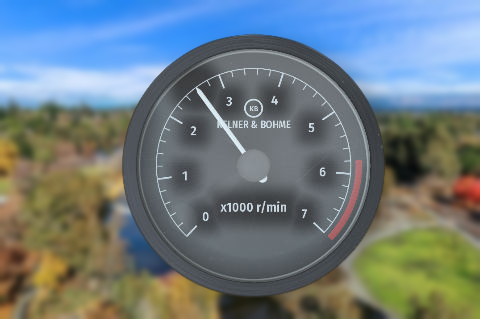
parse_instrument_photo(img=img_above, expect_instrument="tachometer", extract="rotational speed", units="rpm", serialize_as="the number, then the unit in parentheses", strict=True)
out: 2600 (rpm)
